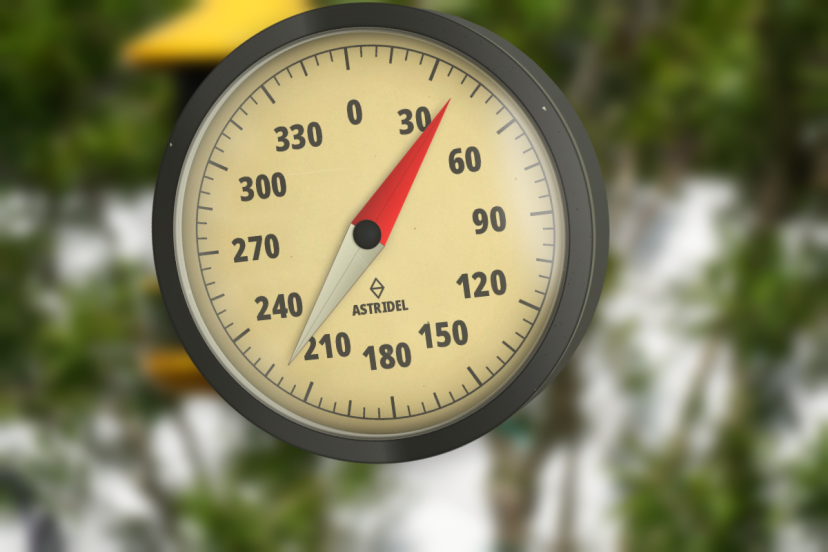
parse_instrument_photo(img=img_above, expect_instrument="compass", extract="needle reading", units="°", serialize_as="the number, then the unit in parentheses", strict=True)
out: 40 (°)
